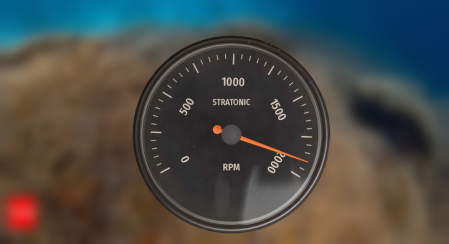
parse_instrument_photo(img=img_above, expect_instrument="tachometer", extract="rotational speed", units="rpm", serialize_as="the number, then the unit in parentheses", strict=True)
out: 1900 (rpm)
